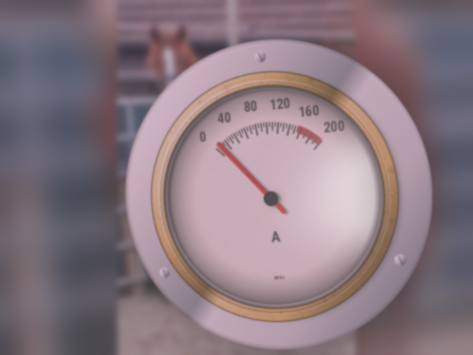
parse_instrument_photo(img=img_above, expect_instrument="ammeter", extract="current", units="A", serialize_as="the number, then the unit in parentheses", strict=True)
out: 10 (A)
